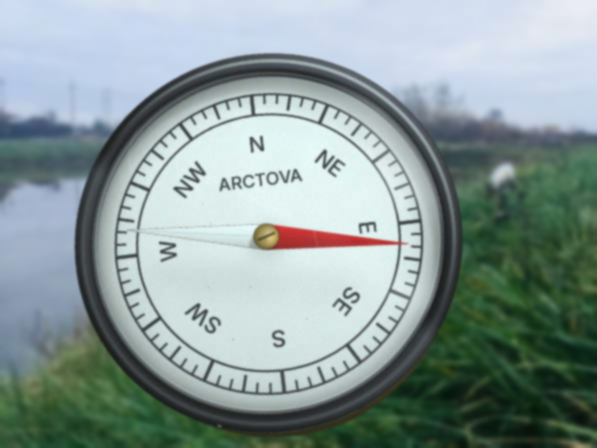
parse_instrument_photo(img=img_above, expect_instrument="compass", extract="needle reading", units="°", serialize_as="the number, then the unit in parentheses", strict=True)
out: 100 (°)
